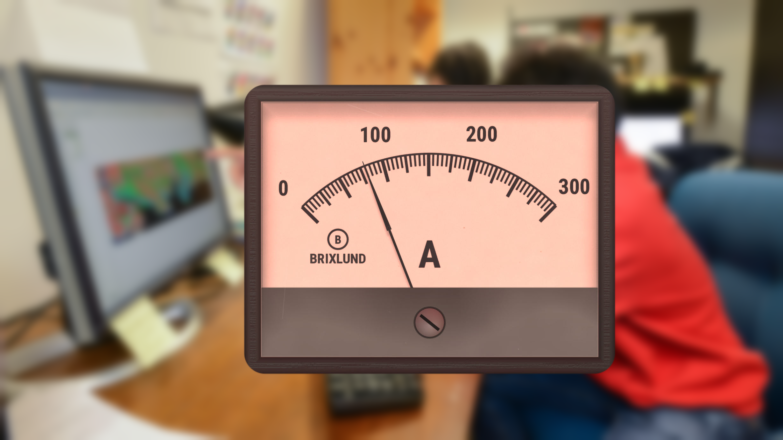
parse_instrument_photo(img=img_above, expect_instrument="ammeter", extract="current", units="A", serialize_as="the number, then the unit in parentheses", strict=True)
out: 80 (A)
